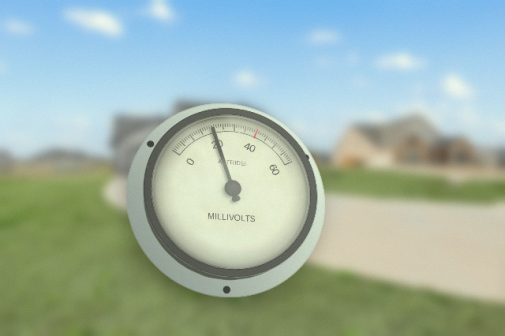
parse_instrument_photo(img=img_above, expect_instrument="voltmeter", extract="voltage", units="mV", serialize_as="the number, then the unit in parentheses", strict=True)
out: 20 (mV)
